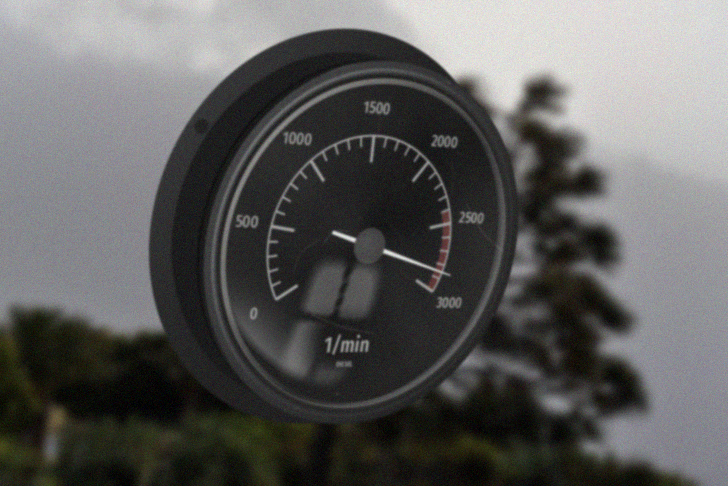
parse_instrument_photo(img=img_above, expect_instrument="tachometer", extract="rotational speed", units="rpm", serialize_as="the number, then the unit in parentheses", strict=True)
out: 2850 (rpm)
